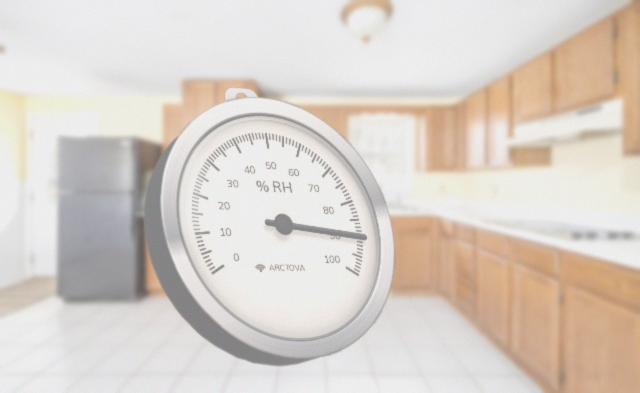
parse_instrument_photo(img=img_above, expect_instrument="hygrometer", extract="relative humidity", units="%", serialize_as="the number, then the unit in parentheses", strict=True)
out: 90 (%)
